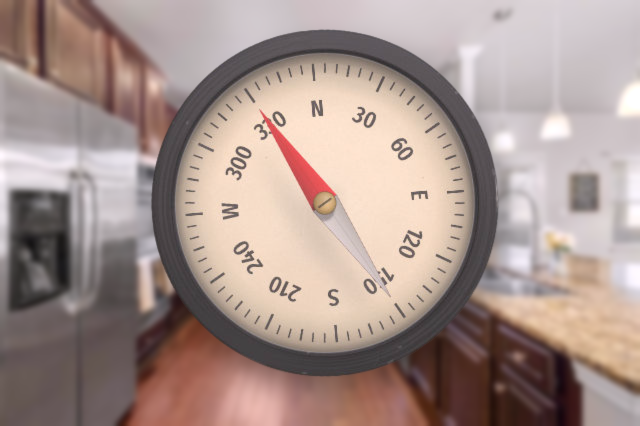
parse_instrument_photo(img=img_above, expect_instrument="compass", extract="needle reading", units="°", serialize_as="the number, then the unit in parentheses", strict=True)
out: 330 (°)
